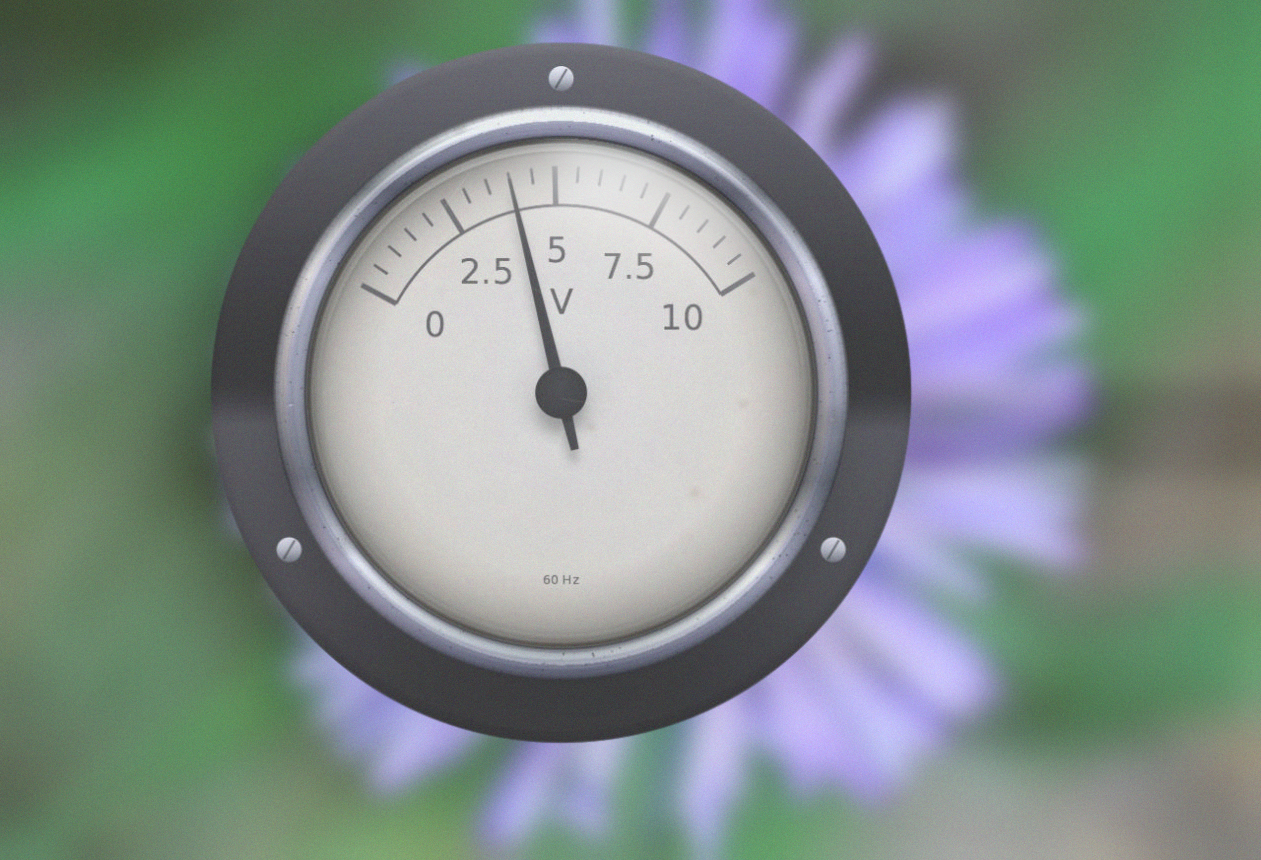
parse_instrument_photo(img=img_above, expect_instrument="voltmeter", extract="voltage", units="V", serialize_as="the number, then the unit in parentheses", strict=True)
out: 4 (V)
